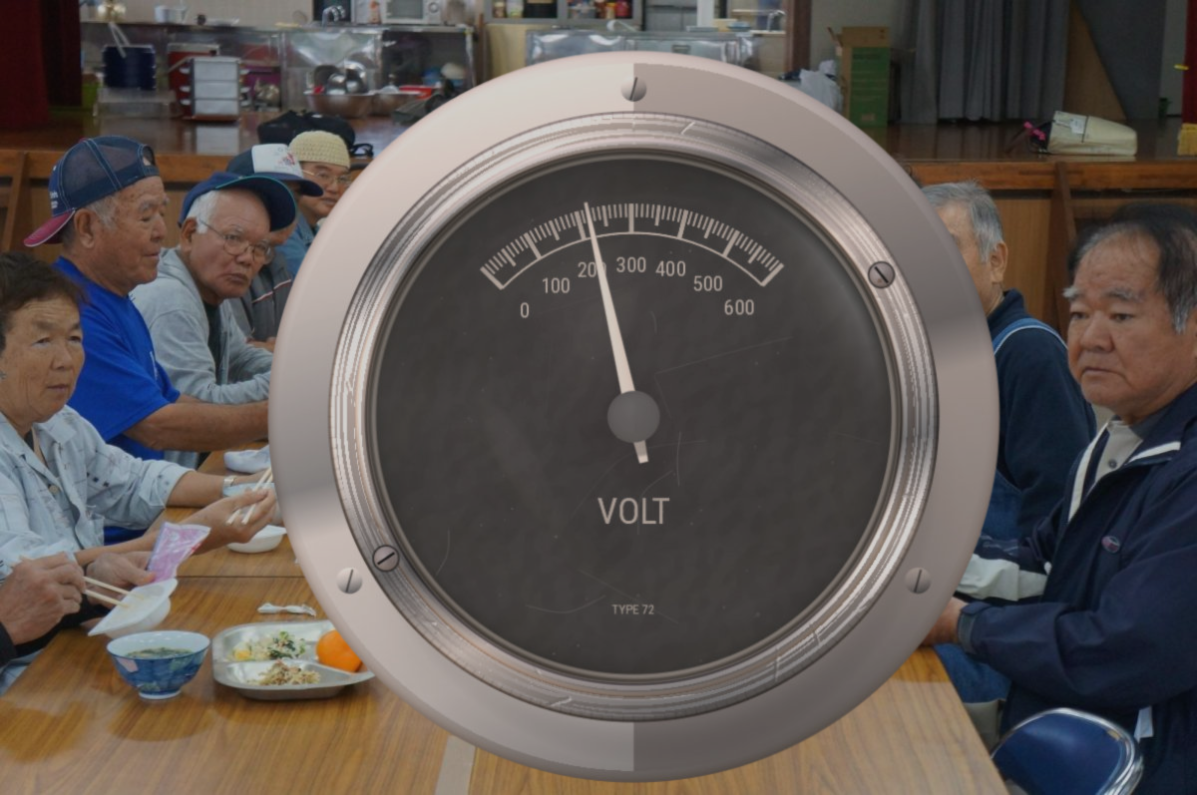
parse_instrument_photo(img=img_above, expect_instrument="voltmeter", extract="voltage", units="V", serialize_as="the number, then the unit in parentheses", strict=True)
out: 220 (V)
